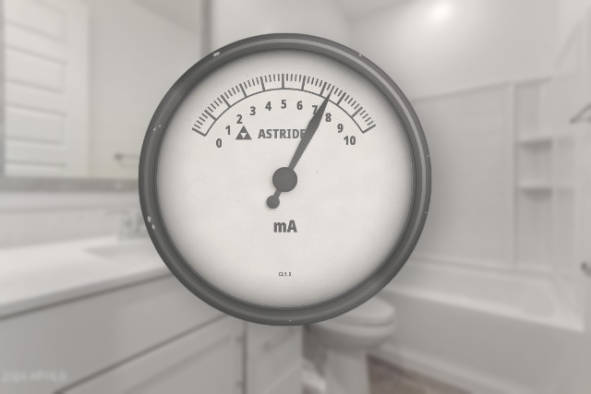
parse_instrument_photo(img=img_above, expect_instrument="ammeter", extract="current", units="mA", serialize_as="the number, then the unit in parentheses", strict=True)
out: 7.4 (mA)
